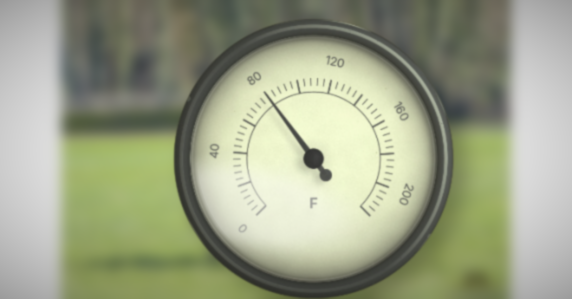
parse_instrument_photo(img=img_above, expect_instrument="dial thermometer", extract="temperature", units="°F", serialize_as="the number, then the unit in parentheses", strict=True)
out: 80 (°F)
